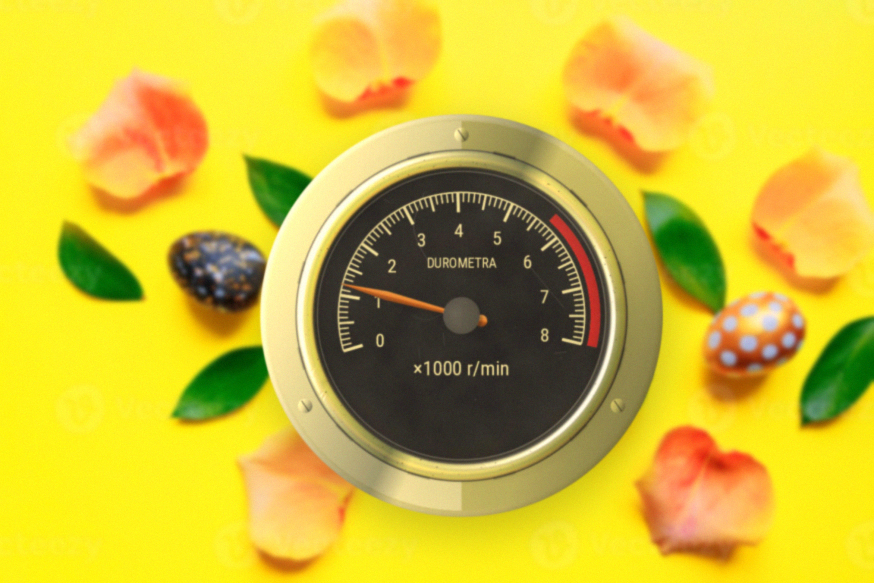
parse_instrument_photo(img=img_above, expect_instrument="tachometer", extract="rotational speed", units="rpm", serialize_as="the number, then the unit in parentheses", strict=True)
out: 1200 (rpm)
